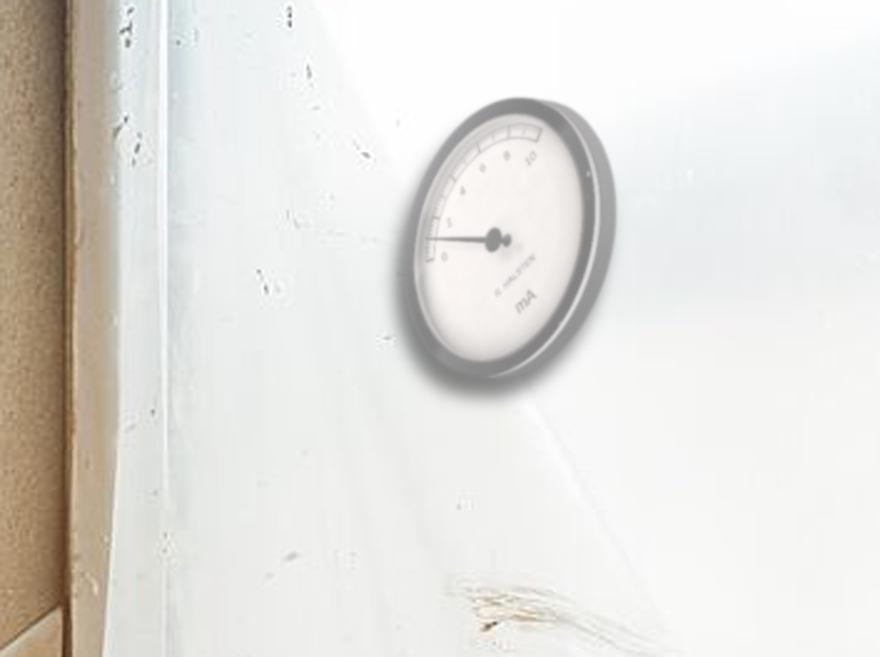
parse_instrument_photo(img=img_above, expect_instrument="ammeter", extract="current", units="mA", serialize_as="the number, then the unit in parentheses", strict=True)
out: 1 (mA)
